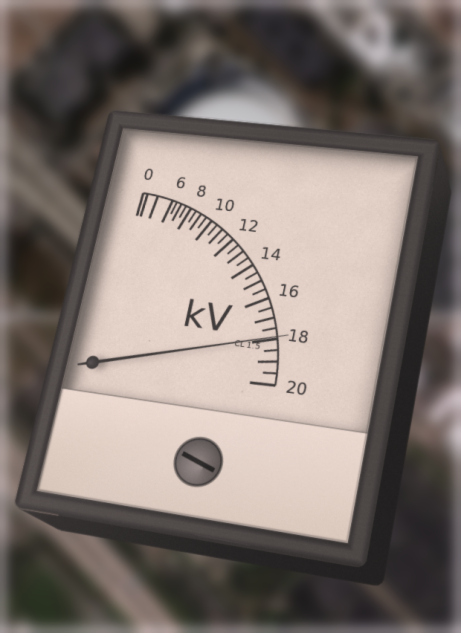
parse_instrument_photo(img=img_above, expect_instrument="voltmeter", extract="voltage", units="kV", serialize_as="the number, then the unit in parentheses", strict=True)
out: 18 (kV)
